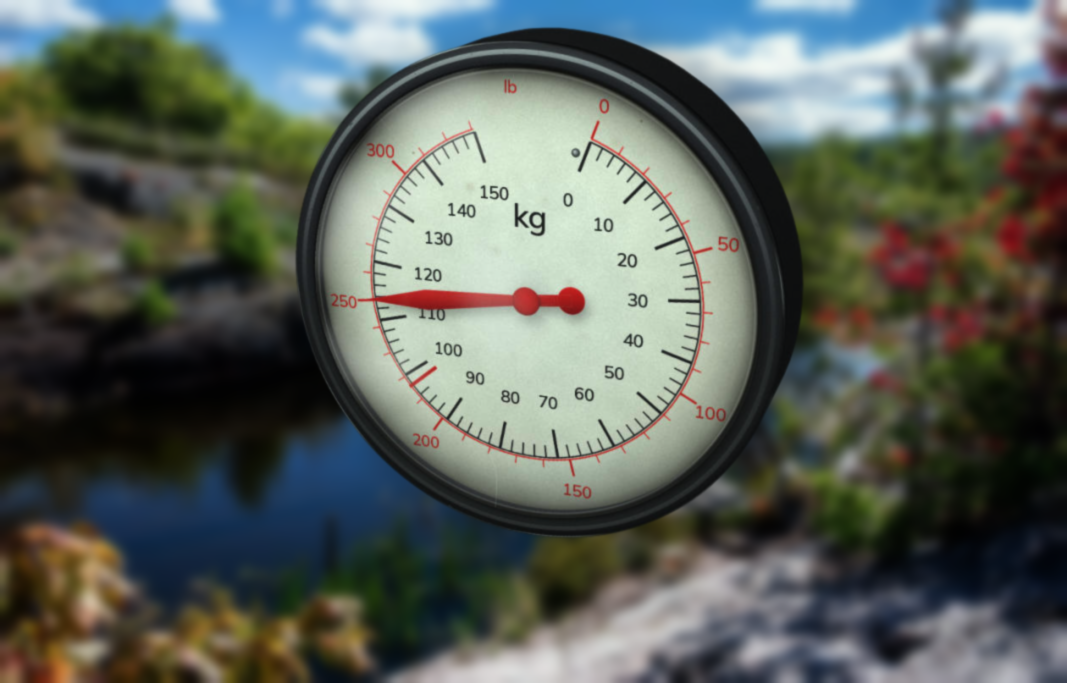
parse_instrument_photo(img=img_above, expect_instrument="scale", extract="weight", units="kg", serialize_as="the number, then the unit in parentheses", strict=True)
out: 114 (kg)
